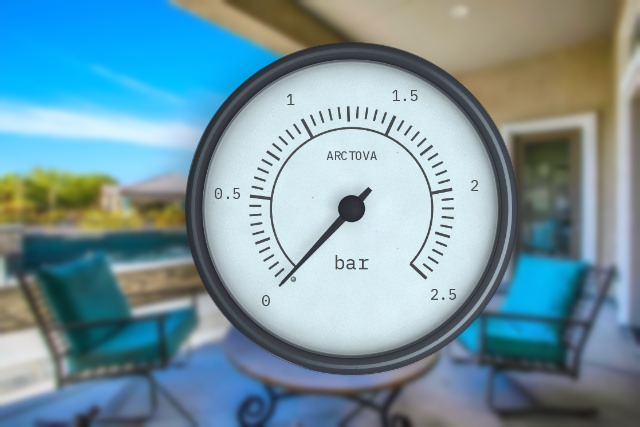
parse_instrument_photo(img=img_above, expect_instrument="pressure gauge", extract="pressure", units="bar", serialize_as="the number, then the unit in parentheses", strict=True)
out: 0 (bar)
